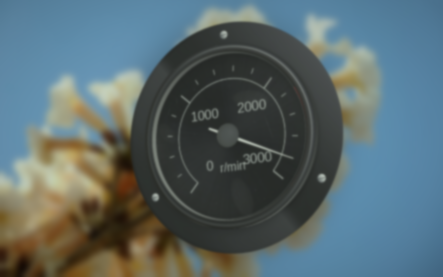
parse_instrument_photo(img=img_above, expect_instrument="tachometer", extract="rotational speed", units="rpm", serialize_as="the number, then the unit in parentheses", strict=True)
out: 2800 (rpm)
